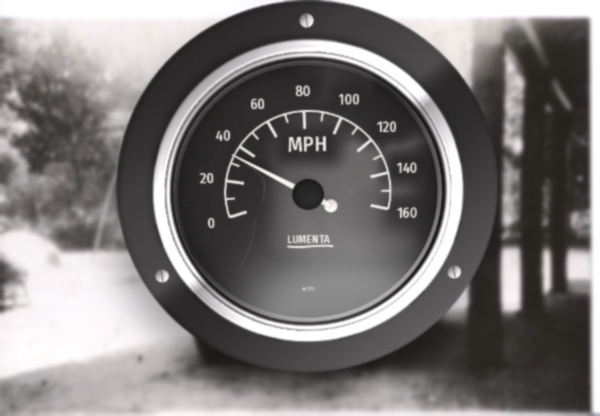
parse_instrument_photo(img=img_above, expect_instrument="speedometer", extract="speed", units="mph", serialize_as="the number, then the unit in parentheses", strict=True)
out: 35 (mph)
